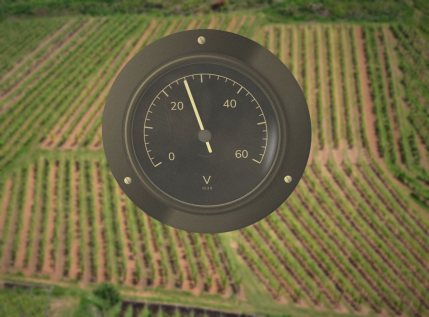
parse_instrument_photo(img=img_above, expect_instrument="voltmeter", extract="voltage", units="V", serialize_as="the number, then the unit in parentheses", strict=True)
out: 26 (V)
